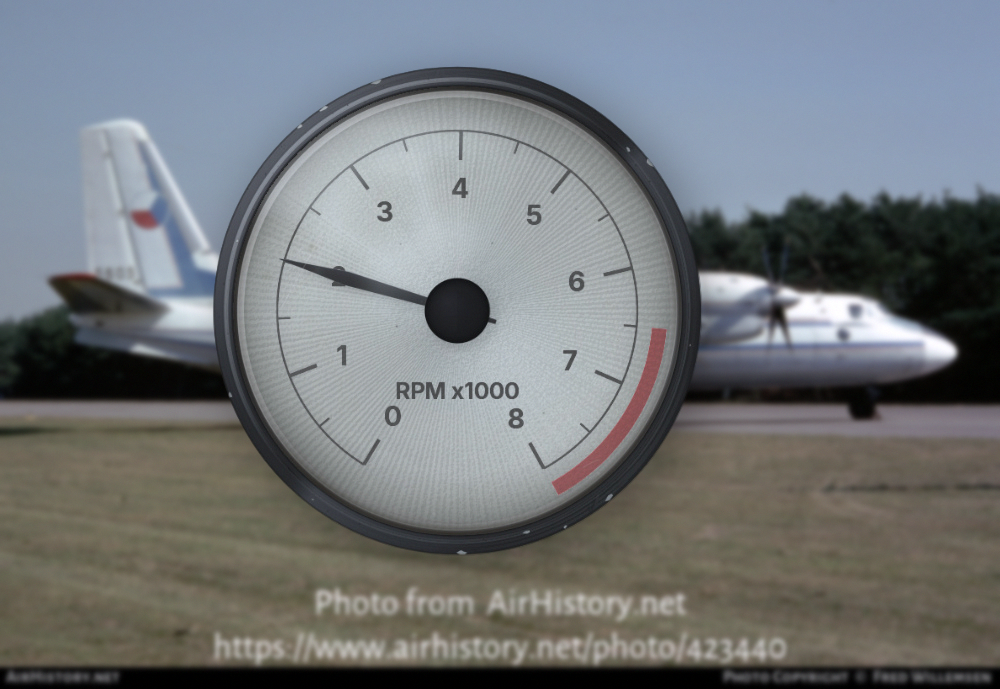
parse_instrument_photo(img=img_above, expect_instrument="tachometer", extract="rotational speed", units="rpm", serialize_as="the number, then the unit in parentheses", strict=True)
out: 2000 (rpm)
